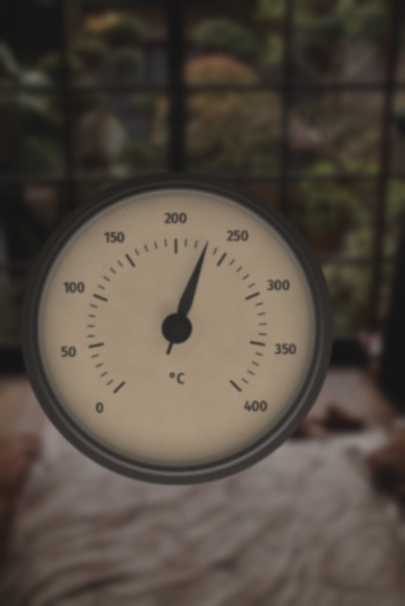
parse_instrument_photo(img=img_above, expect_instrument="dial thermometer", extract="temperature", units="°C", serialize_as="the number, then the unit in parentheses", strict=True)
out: 230 (°C)
